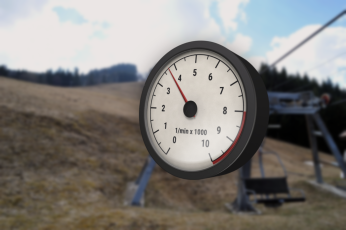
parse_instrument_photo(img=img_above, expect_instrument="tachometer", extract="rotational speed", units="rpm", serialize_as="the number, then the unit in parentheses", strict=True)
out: 3750 (rpm)
